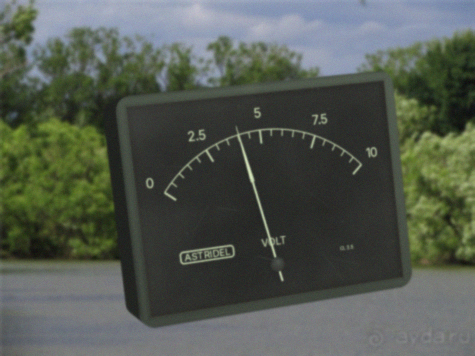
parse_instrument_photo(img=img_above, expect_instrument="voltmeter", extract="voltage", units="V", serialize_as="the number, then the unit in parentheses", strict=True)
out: 4 (V)
